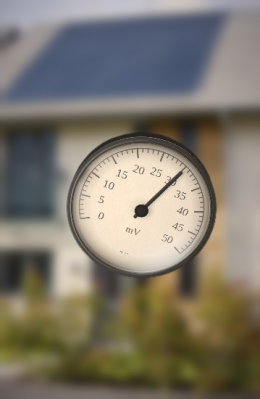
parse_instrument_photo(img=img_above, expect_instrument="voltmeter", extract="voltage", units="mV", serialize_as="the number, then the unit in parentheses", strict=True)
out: 30 (mV)
